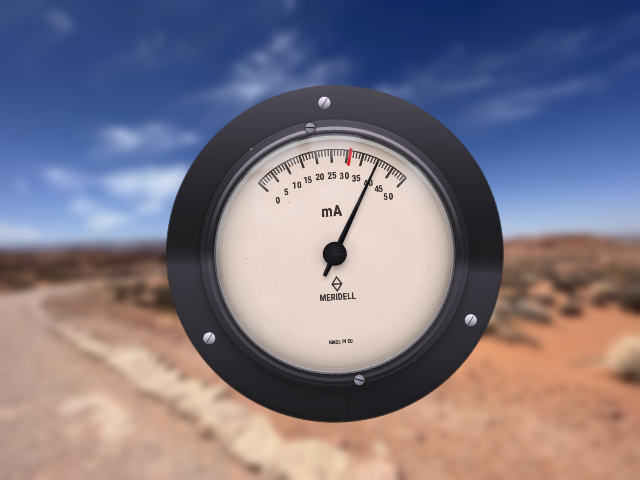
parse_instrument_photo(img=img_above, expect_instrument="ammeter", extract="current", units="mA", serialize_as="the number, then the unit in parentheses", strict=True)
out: 40 (mA)
